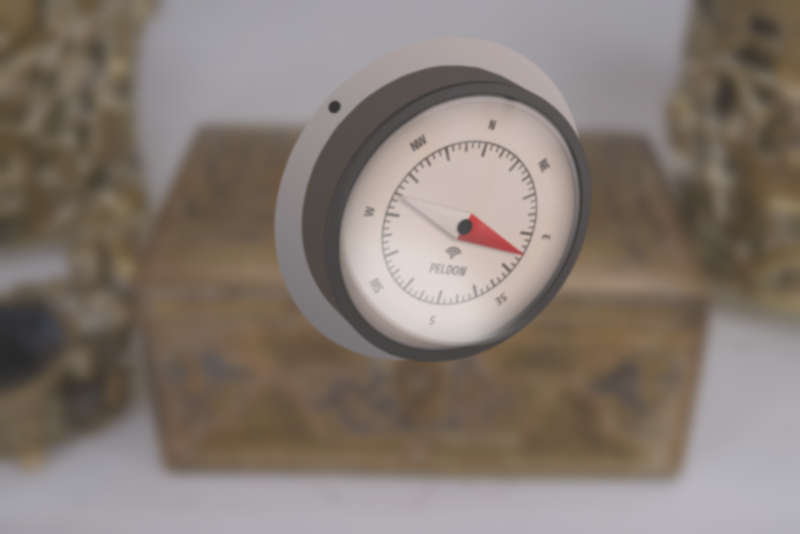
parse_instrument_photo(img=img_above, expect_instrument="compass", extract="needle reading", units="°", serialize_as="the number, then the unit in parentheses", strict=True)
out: 105 (°)
